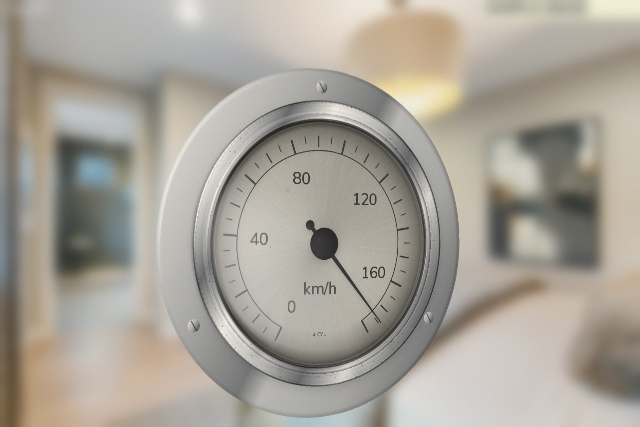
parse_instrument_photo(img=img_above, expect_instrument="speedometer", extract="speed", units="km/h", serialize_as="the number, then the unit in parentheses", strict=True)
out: 175 (km/h)
